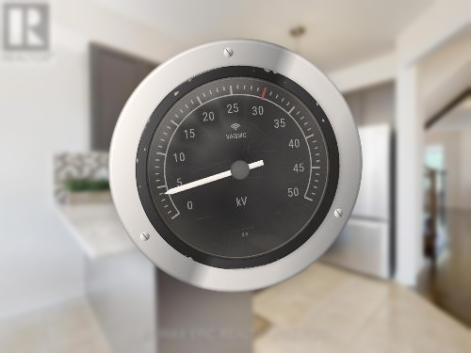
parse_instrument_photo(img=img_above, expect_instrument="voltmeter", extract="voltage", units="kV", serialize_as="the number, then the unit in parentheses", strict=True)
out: 4 (kV)
